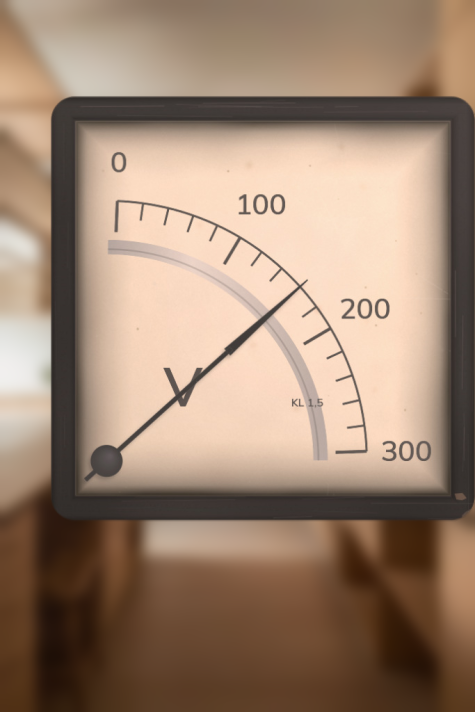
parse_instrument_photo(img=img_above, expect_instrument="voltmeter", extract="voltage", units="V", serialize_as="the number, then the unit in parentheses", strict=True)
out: 160 (V)
